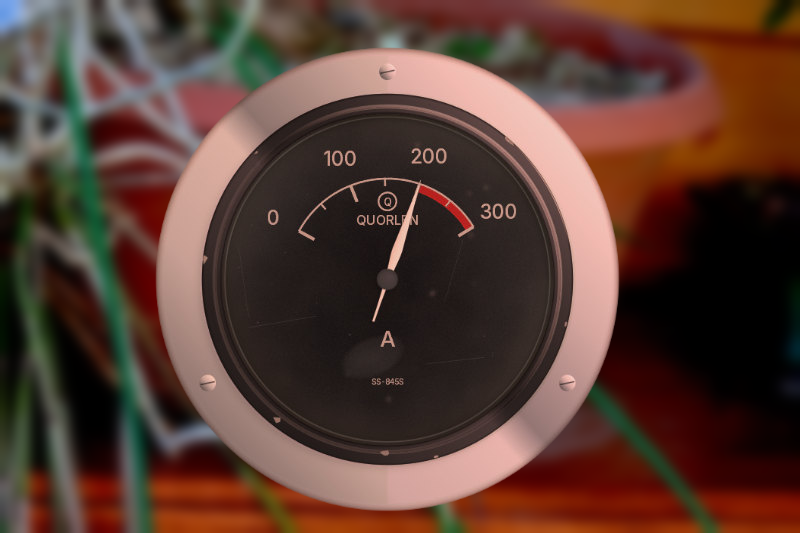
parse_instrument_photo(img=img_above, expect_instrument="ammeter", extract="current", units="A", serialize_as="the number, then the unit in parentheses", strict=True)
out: 200 (A)
